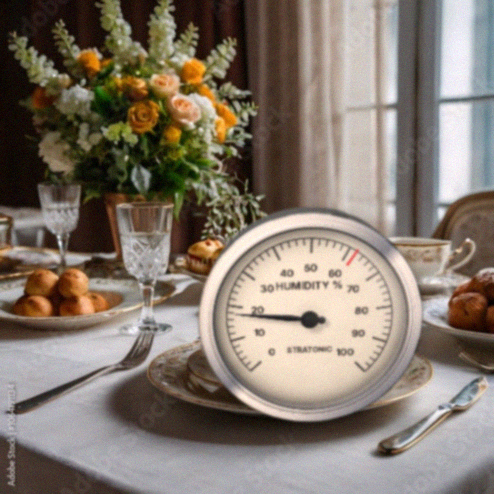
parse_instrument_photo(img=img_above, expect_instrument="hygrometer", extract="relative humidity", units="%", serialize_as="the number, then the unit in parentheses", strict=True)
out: 18 (%)
